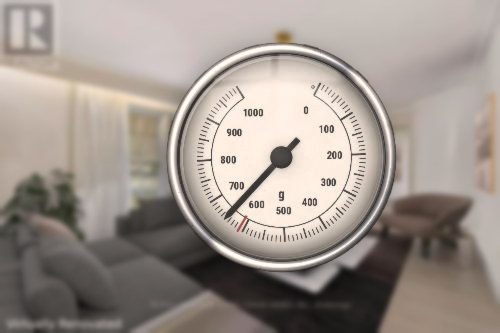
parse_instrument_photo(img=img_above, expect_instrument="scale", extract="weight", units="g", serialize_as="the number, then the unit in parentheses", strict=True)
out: 650 (g)
